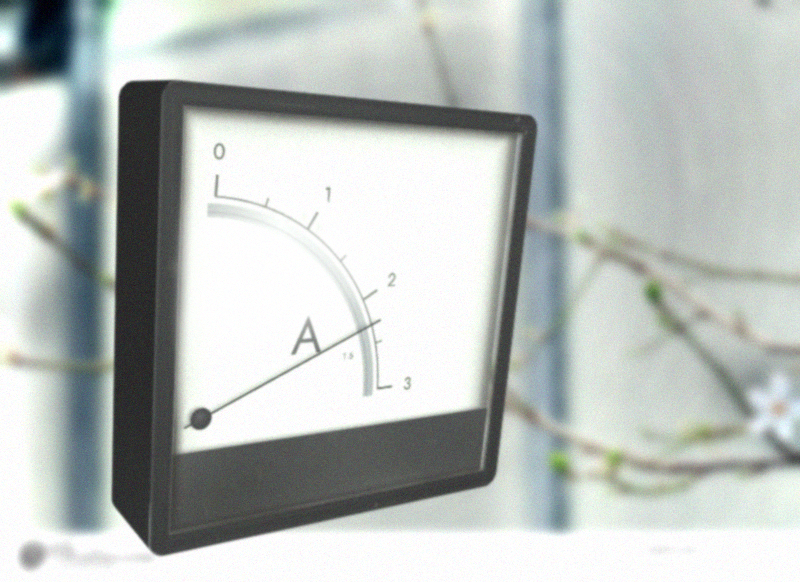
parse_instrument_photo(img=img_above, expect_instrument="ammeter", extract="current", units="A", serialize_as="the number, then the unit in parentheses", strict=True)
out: 2.25 (A)
